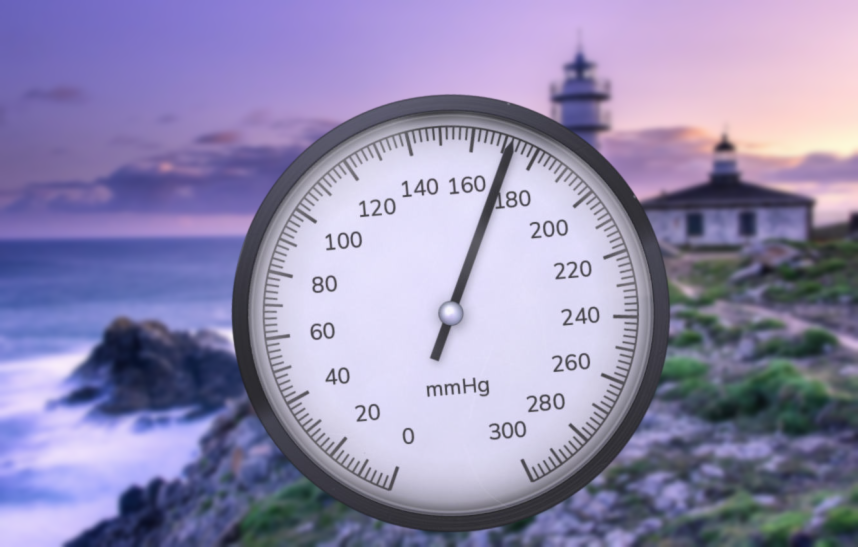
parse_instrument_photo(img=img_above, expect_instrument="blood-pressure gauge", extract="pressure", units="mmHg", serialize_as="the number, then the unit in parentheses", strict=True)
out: 172 (mmHg)
